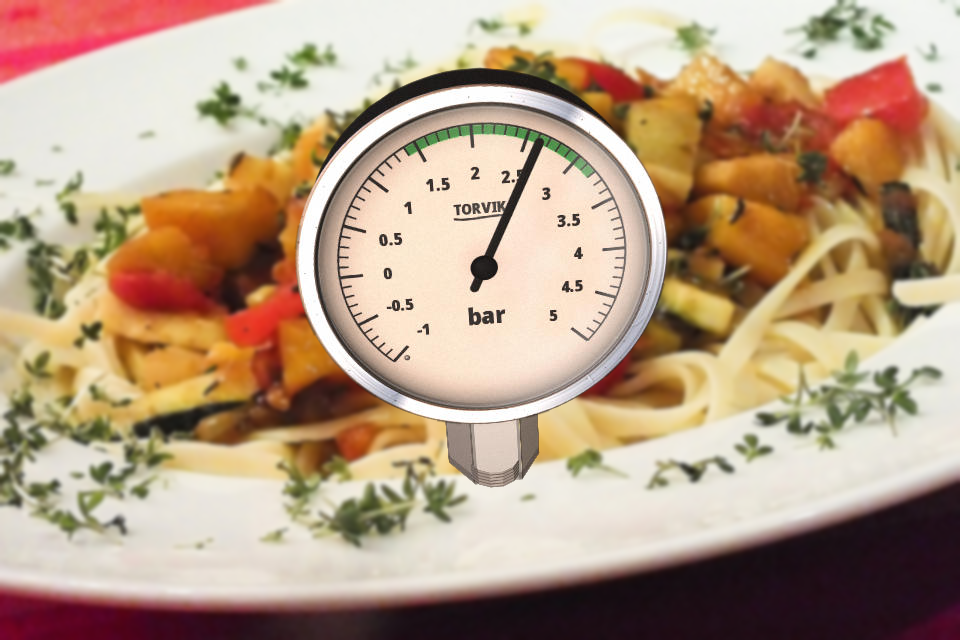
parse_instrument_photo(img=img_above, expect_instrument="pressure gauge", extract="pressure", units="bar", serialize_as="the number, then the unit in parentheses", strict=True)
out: 2.6 (bar)
